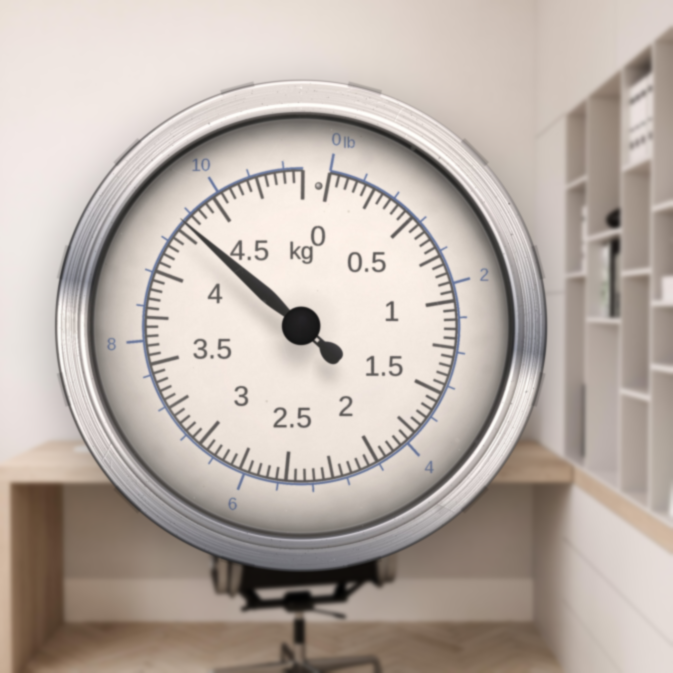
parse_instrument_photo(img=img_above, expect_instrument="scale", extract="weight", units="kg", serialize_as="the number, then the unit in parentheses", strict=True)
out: 4.3 (kg)
